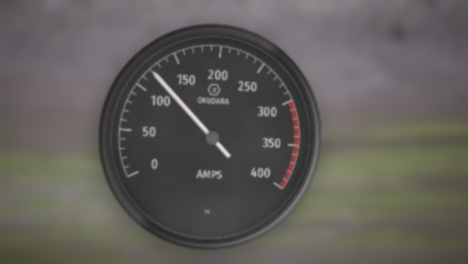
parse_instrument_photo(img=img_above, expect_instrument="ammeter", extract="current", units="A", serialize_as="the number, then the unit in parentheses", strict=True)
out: 120 (A)
